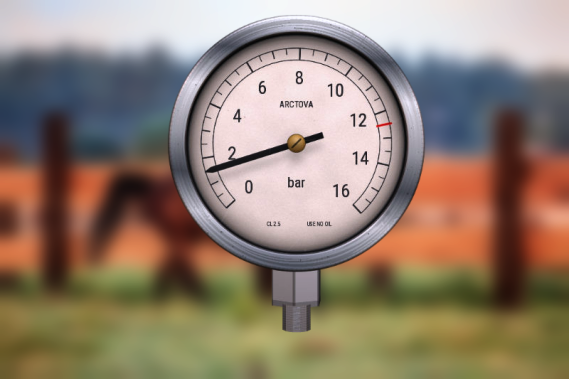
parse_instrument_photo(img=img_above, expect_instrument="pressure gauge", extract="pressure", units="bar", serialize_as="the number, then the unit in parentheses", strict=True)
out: 1.5 (bar)
